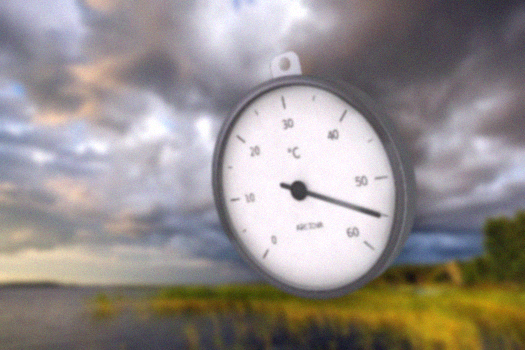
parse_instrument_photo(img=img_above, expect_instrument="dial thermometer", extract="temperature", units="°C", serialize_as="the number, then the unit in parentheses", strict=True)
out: 55 (°C)
